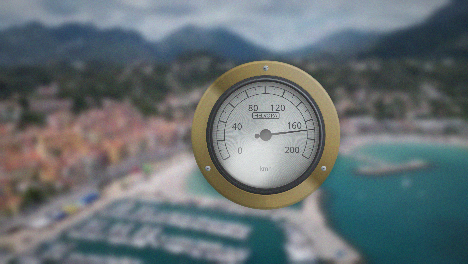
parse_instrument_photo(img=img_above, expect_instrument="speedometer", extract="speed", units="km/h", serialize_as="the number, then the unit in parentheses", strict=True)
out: 170 (km/h)
